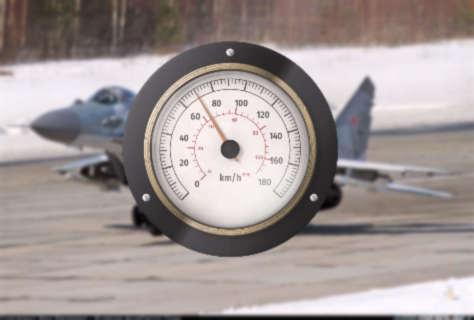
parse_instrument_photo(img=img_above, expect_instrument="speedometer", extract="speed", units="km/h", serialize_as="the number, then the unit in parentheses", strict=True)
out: 70 (km/h)
